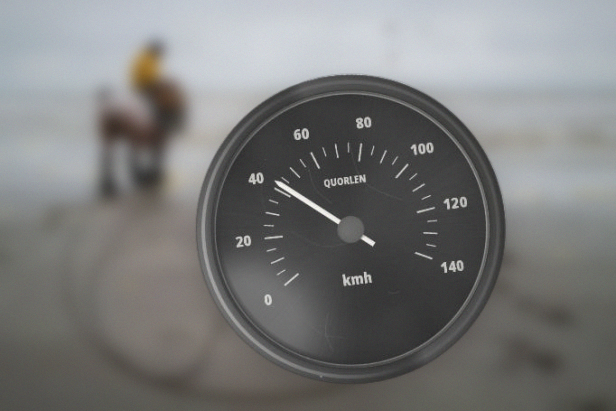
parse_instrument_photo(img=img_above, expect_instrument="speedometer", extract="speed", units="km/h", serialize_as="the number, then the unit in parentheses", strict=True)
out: 42.5 (km/h)
